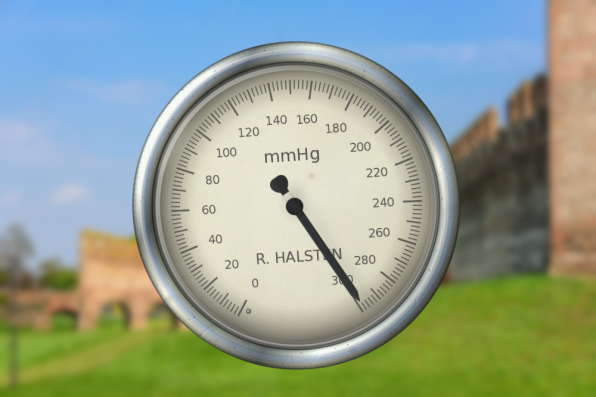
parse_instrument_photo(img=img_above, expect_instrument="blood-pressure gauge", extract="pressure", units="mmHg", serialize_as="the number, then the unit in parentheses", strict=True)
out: 298 (mmHg)
